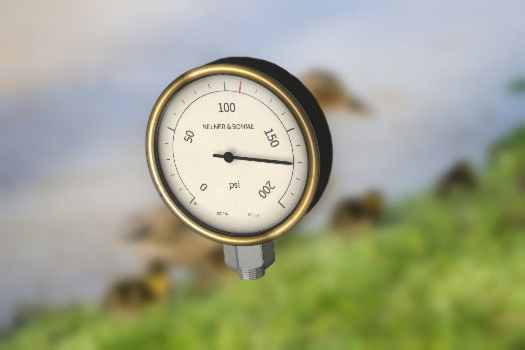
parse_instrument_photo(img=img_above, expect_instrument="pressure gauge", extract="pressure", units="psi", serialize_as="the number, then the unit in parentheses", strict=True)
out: 170 (psi)
